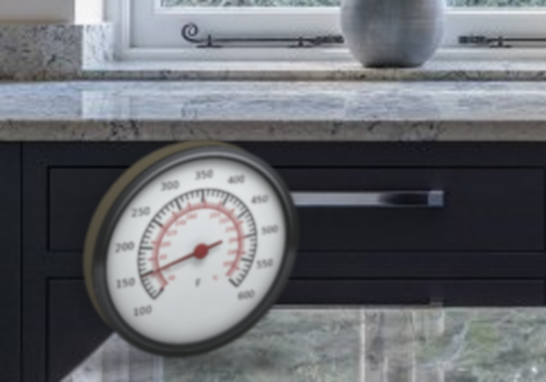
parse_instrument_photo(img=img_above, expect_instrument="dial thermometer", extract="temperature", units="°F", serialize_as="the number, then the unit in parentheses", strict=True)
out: 150 (°F)
